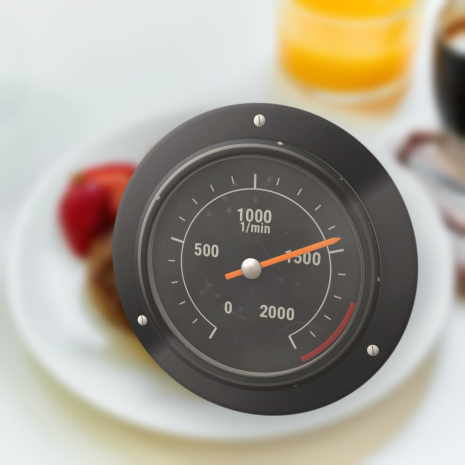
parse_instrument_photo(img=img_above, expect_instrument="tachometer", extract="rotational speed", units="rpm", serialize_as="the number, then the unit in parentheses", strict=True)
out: 1450 (rpm)
